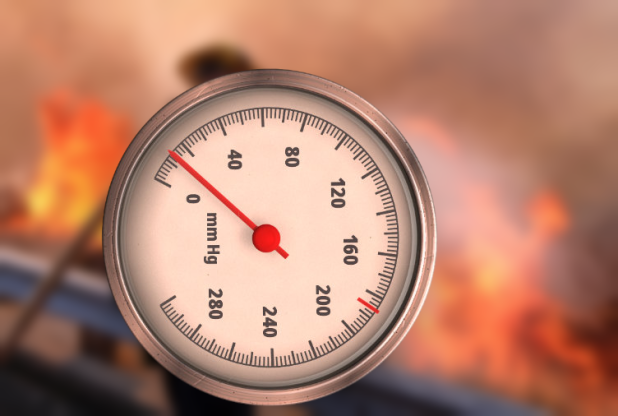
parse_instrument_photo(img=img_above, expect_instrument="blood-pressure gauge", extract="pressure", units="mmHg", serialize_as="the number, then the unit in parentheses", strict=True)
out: 14 (mmHg)
